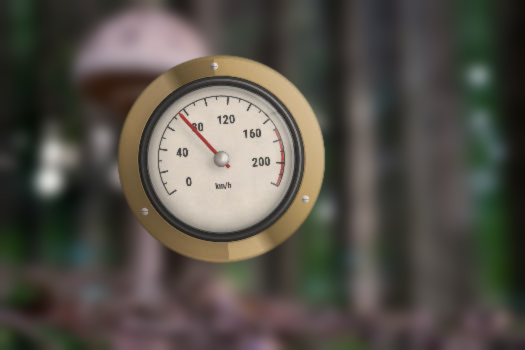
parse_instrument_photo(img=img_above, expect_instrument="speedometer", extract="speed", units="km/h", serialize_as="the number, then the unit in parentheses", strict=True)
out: 75 (km/h)
